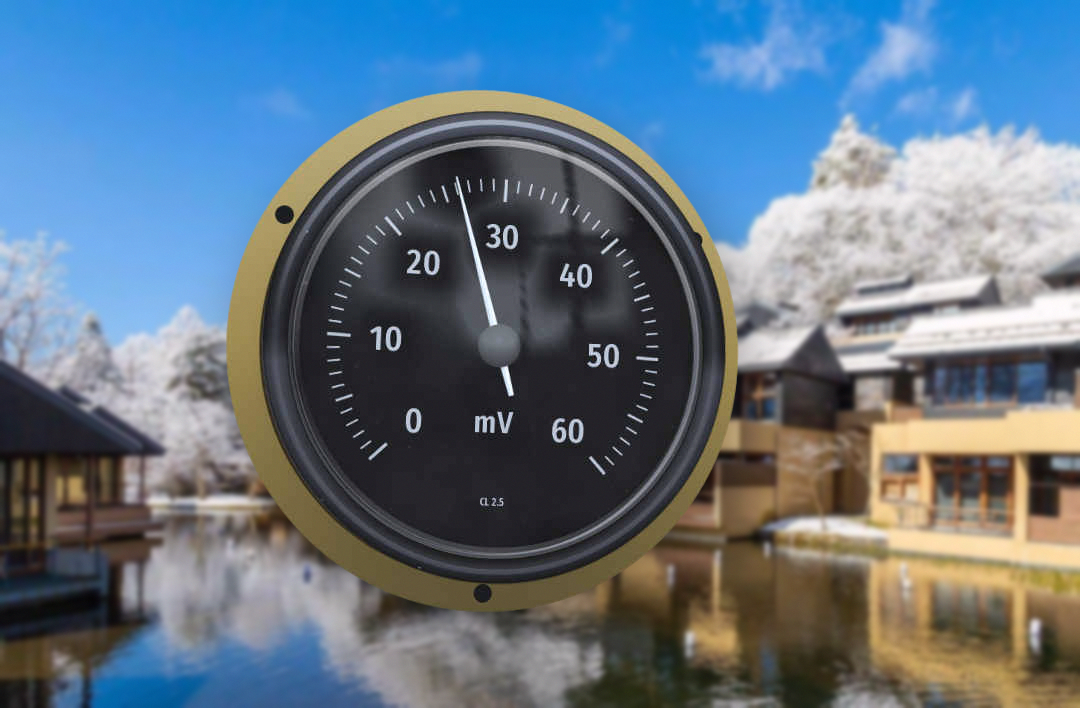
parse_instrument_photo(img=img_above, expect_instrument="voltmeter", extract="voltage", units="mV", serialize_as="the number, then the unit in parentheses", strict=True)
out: 26 (mV)
